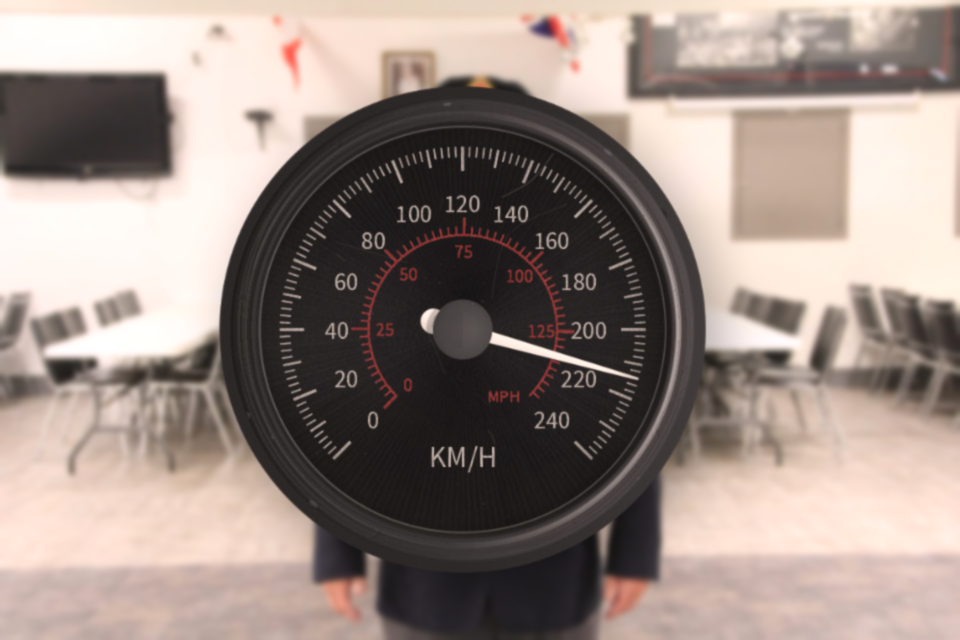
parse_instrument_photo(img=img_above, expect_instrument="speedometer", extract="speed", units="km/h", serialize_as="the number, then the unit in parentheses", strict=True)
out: 214 (km/h)
